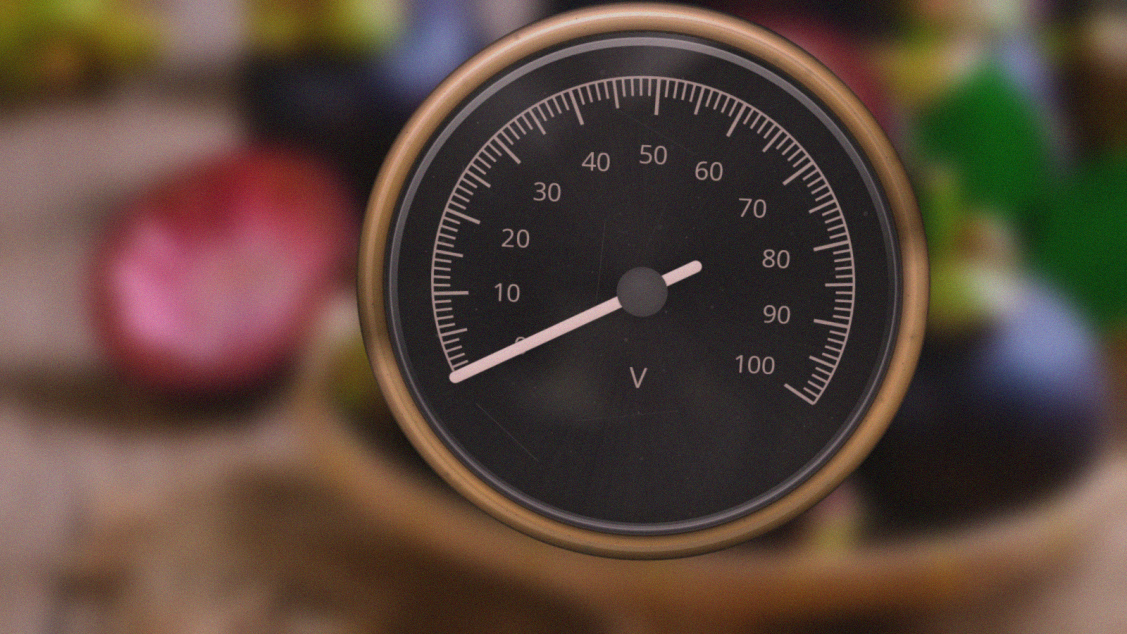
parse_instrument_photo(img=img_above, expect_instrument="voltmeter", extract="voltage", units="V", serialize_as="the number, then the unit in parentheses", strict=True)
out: 0 (V)
